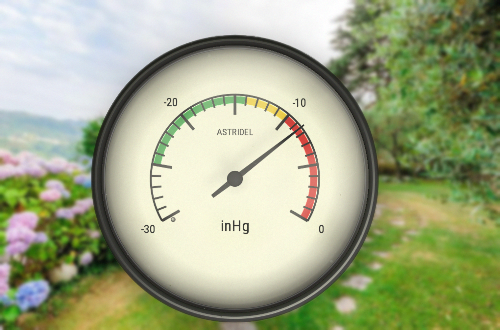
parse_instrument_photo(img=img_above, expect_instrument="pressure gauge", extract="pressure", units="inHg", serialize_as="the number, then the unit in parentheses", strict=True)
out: -8.5 (inHg)
